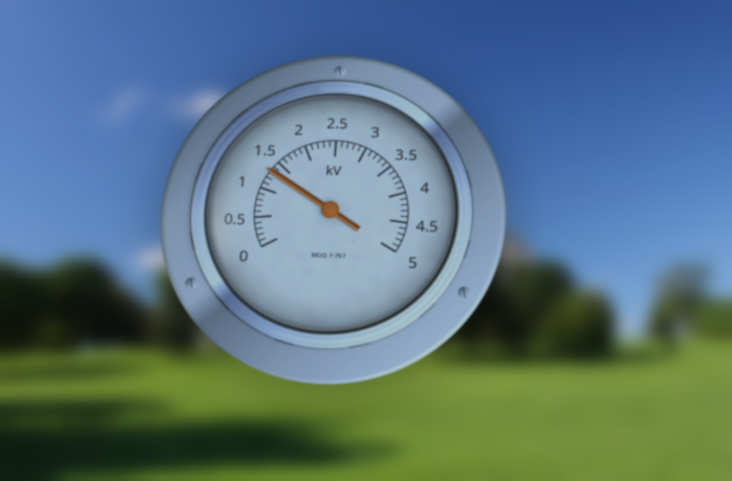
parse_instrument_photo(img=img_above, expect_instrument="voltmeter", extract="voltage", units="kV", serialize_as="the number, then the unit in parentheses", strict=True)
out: 1.3 (kV)
